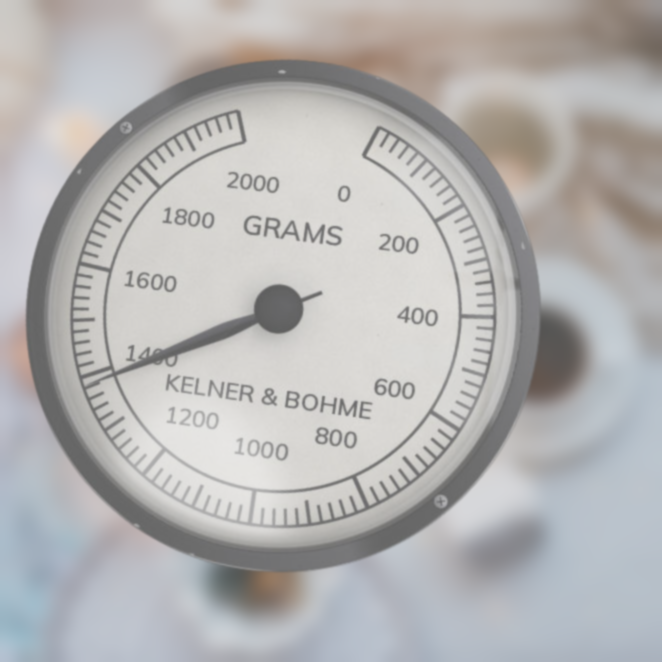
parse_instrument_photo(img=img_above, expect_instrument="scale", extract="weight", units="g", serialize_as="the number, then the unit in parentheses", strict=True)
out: 1380 (g)
